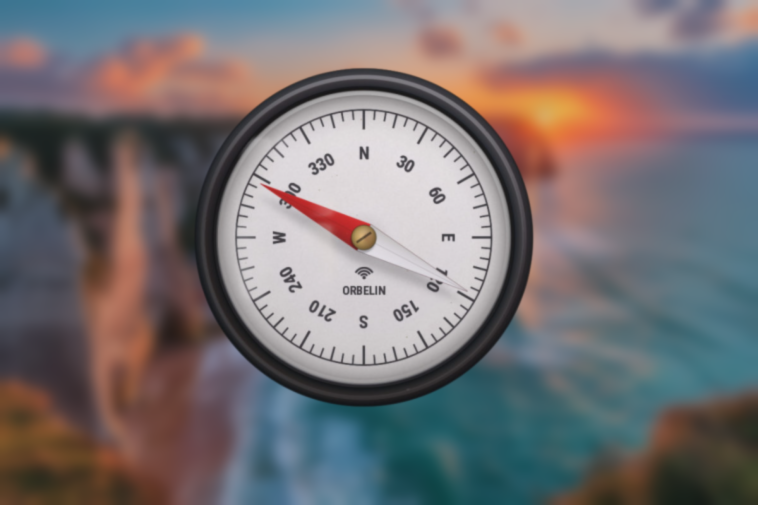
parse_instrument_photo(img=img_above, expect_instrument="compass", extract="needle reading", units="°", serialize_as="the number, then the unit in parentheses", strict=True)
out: 297.5 (°)
